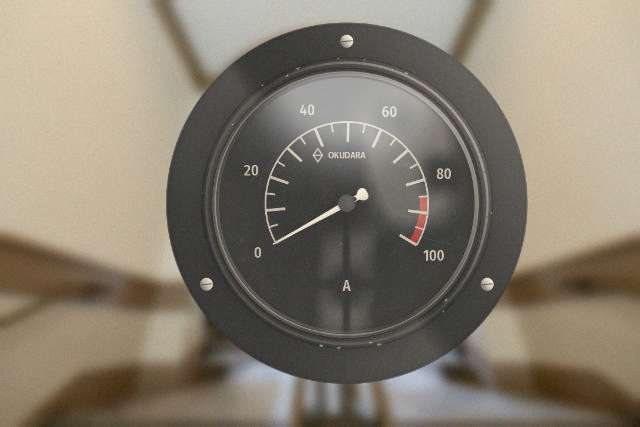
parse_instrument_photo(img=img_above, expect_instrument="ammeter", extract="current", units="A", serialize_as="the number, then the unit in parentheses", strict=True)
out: 0 (A)
